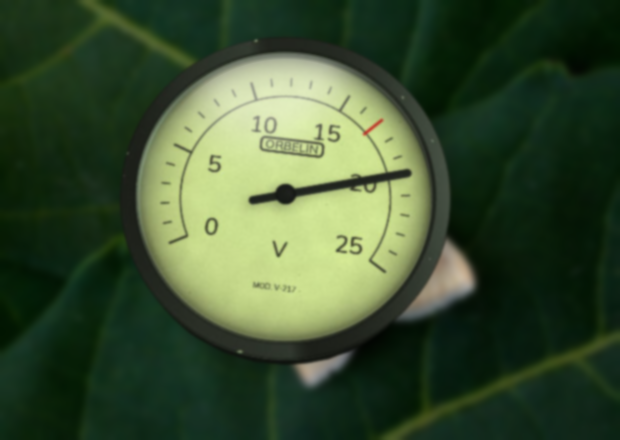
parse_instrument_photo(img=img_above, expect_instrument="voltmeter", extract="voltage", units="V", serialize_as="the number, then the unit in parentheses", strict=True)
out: 20 (V)
